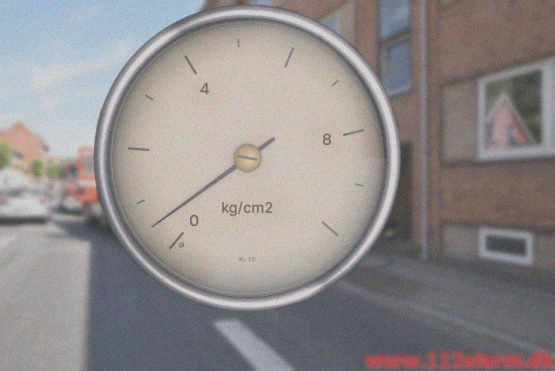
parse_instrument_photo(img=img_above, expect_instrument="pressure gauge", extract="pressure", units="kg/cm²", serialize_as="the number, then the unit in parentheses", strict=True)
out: 0.5 (kg/cm²)
